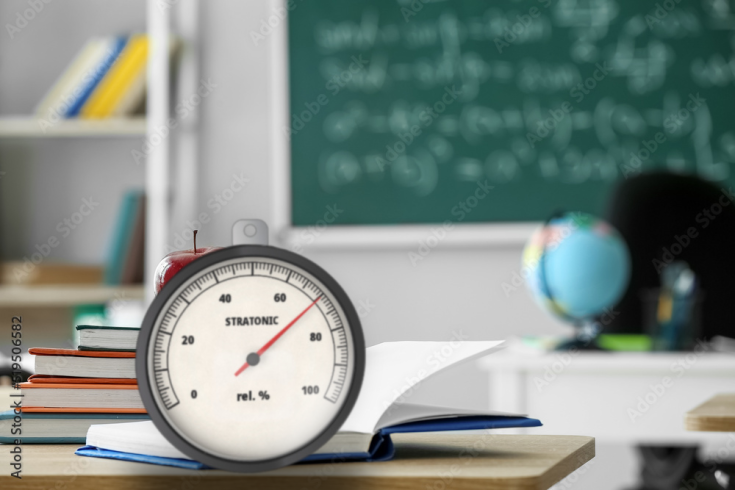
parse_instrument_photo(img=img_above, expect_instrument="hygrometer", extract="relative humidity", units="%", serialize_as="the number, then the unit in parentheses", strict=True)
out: 70 (%)
